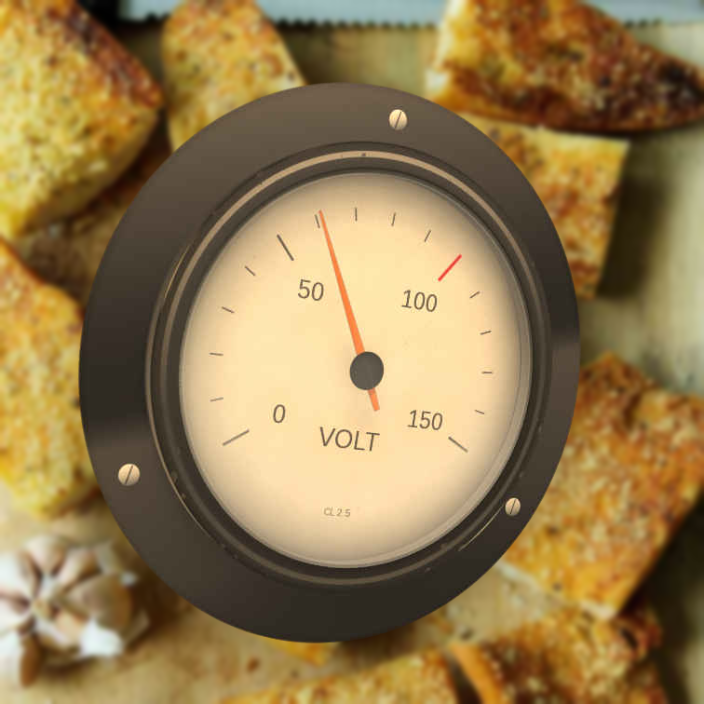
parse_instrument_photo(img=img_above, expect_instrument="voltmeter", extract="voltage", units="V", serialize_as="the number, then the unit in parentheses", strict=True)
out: 60 (V)
